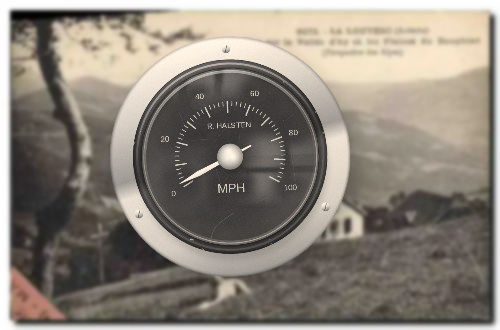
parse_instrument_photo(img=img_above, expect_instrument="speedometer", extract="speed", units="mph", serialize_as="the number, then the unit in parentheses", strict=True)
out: 2 (mph)
